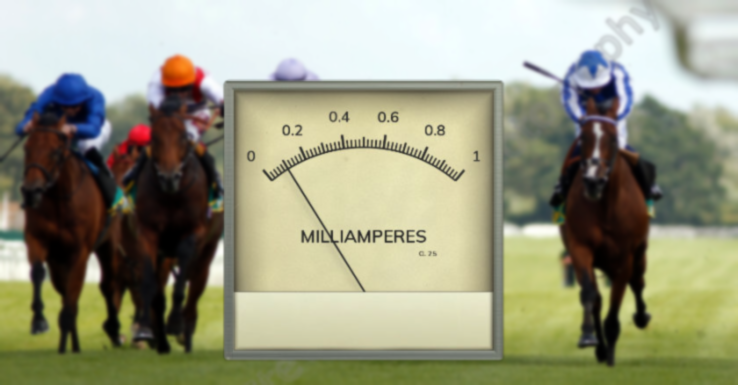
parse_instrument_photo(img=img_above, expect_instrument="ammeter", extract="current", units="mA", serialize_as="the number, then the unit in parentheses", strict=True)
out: 0.1 (mA)
